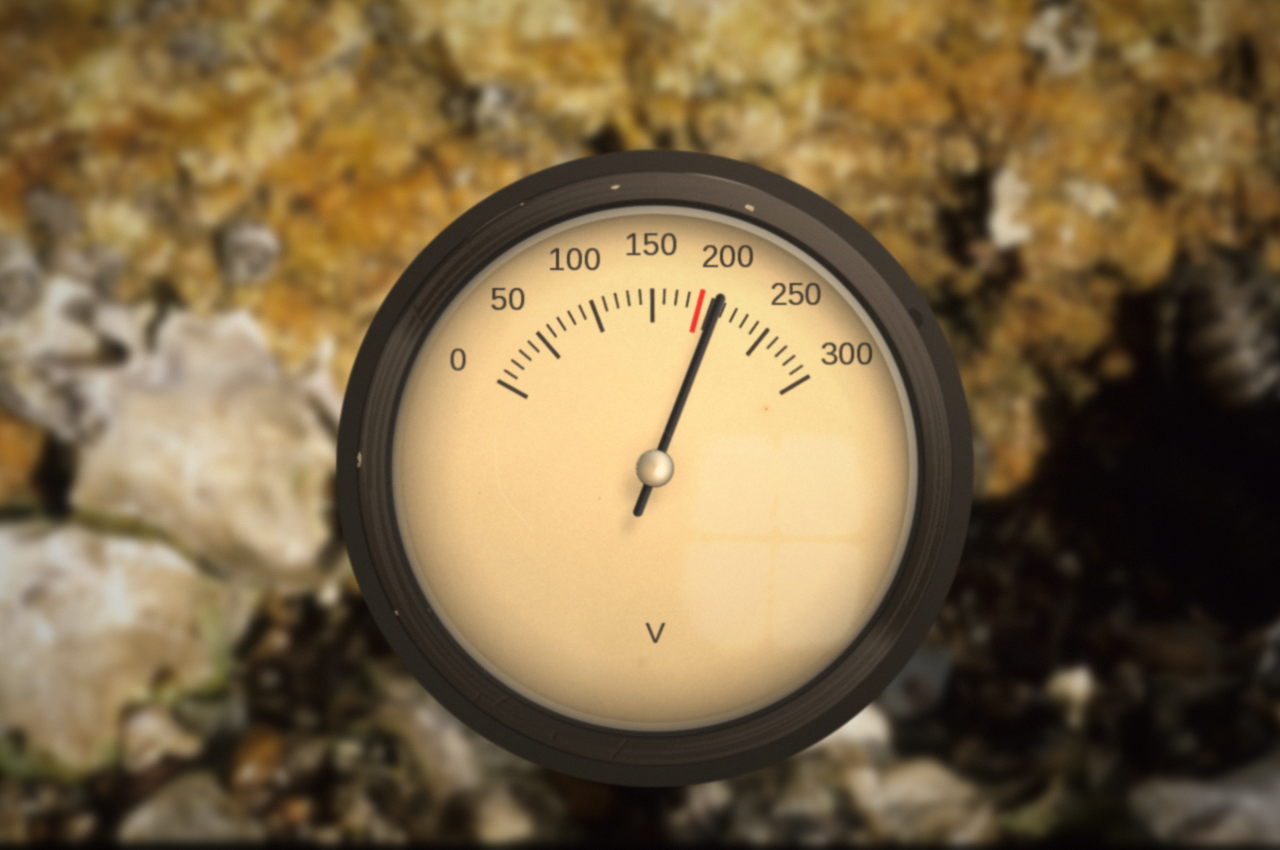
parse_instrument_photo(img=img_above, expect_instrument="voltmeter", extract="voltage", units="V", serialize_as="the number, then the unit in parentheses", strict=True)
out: 205 (V)
